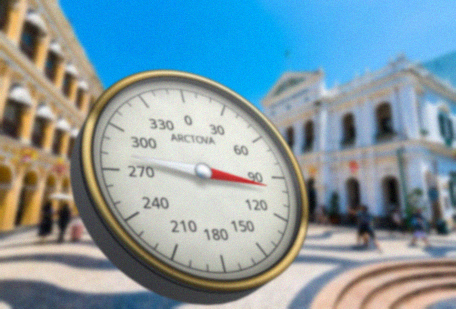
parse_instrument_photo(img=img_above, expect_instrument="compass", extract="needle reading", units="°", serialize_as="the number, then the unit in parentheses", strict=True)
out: 100 (°)
